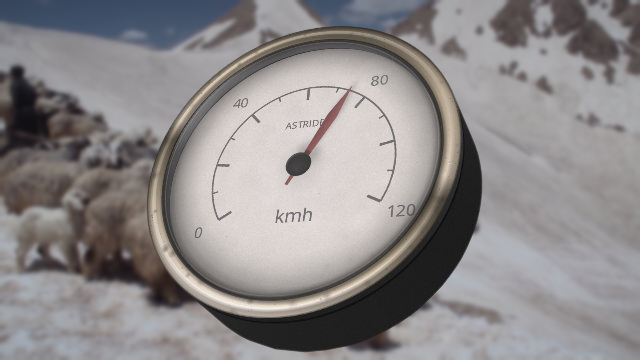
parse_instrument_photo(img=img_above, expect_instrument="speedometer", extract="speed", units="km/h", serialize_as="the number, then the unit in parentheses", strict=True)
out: 75 (km/h)
